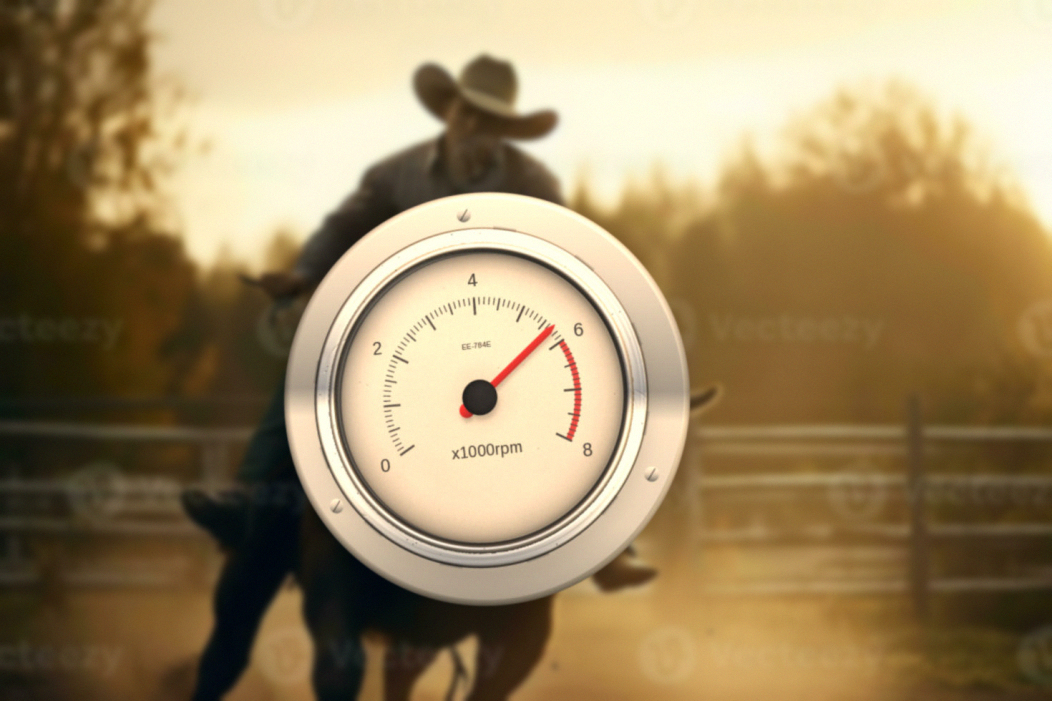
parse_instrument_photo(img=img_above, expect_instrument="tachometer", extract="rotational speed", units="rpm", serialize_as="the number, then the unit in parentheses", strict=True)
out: 5700 (rpm)
